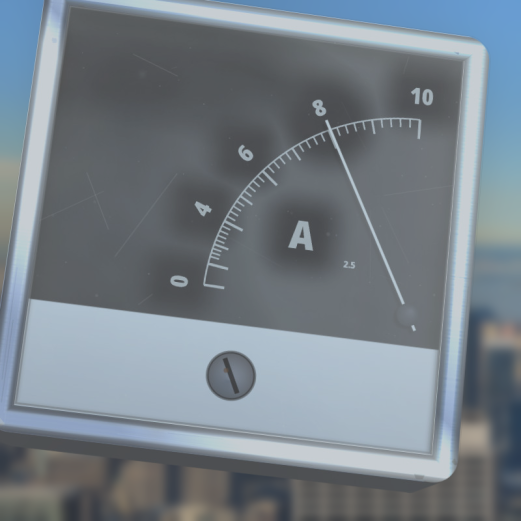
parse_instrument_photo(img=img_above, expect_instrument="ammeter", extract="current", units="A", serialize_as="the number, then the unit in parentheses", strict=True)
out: 8 (A)
